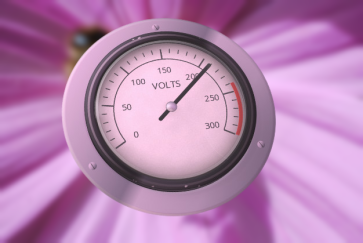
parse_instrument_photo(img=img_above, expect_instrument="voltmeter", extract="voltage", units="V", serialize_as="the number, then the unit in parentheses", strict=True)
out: 210 (V)
